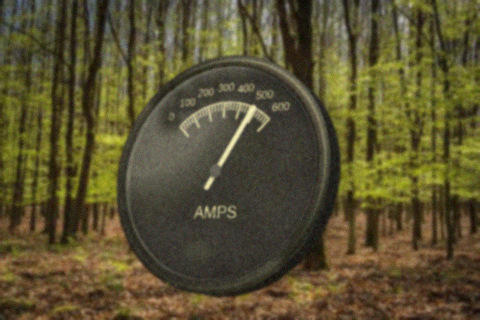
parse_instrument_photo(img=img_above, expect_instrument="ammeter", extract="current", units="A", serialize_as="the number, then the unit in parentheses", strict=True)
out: 500 (A)
